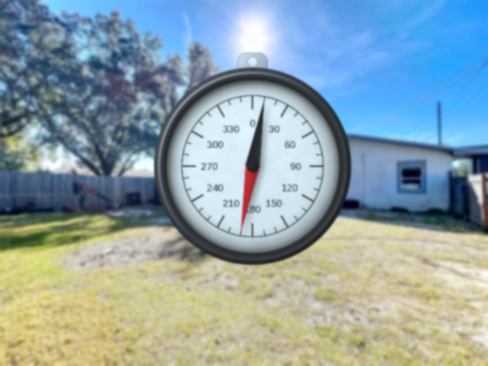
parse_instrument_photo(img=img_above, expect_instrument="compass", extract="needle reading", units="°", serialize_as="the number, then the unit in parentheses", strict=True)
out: 190 (°)
